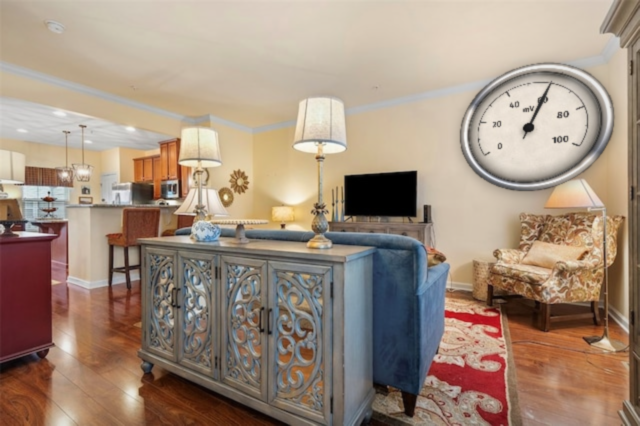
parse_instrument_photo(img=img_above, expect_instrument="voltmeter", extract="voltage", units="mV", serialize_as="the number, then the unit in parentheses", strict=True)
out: 60 (mV)
